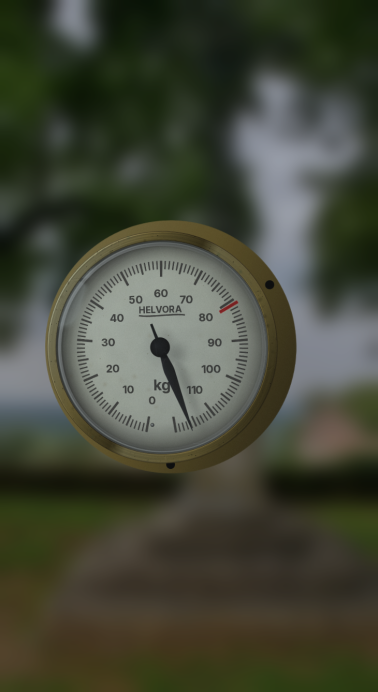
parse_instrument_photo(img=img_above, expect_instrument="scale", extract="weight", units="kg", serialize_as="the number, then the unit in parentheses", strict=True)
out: 116 (kg)
